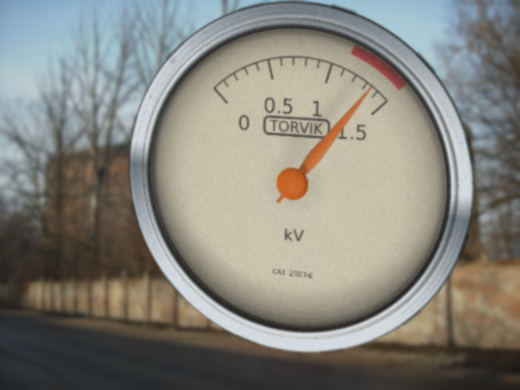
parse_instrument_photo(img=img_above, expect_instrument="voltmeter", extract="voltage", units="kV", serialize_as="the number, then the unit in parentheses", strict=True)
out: 1.35 (kV)
